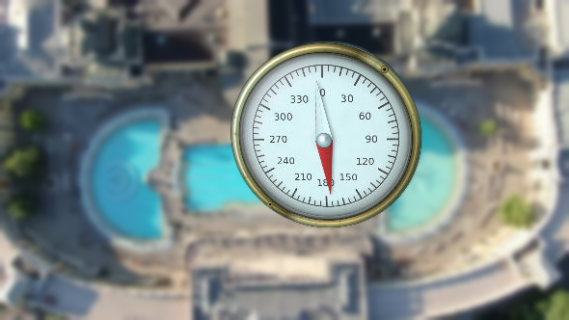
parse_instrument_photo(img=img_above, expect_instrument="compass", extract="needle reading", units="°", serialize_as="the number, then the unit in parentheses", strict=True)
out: 175 (°)
